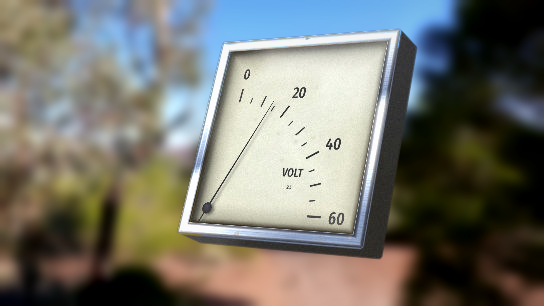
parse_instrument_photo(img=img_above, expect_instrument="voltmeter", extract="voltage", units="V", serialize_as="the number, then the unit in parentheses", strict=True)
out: 15 (V)
